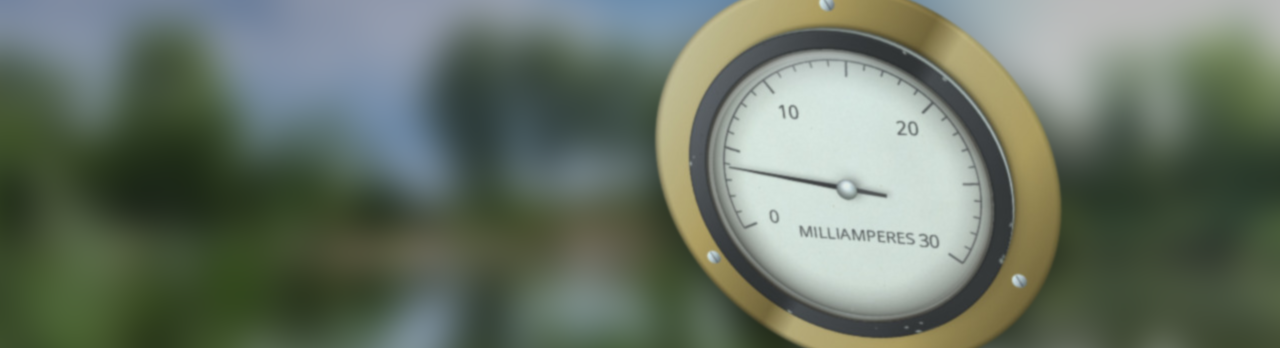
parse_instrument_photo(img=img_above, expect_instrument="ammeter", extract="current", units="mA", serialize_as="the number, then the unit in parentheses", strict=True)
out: 4 (mA)
